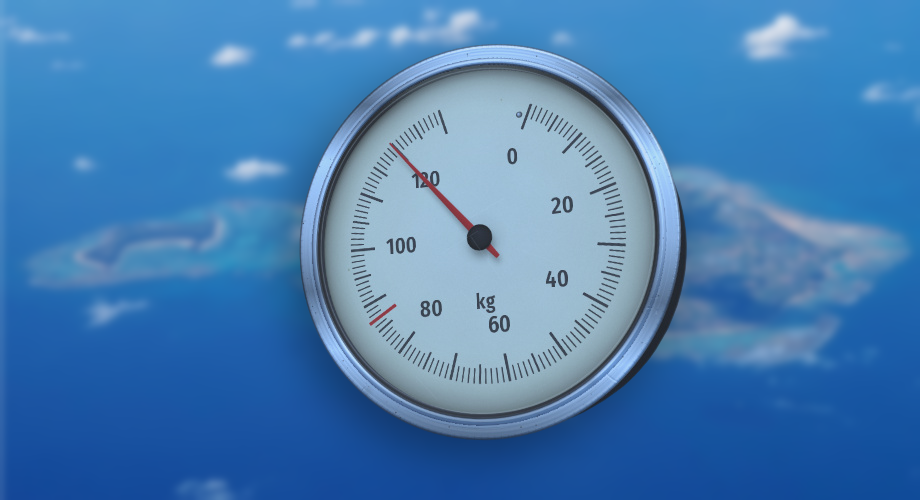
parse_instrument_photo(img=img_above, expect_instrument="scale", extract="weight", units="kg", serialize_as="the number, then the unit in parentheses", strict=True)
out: 120 (kg)
